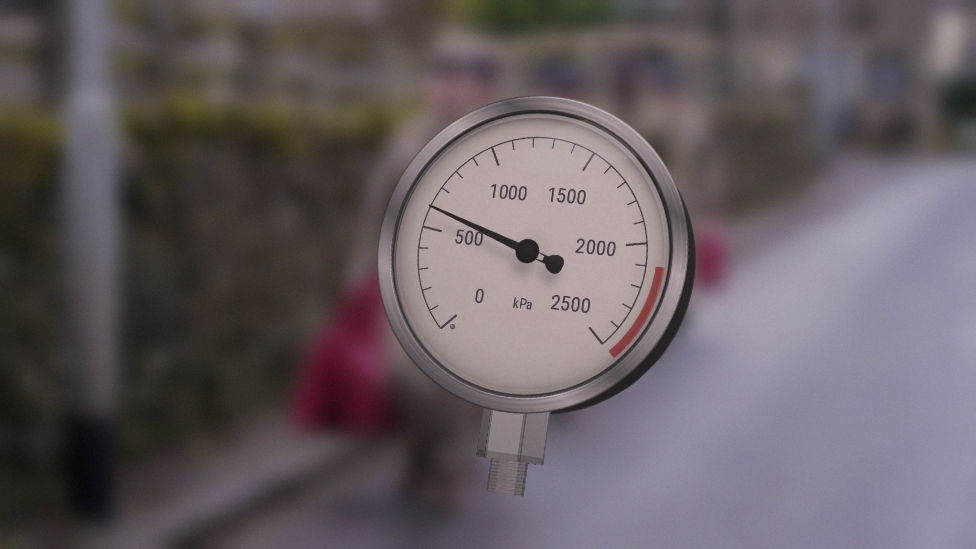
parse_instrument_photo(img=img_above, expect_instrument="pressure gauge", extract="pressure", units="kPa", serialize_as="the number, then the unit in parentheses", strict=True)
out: 600 (kPa)
